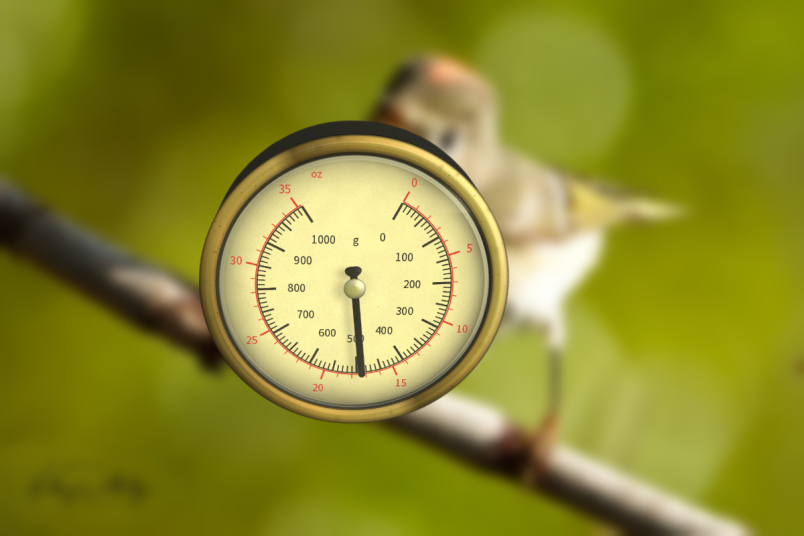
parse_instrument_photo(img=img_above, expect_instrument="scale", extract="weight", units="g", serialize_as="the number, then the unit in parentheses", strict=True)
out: 490 (g)
